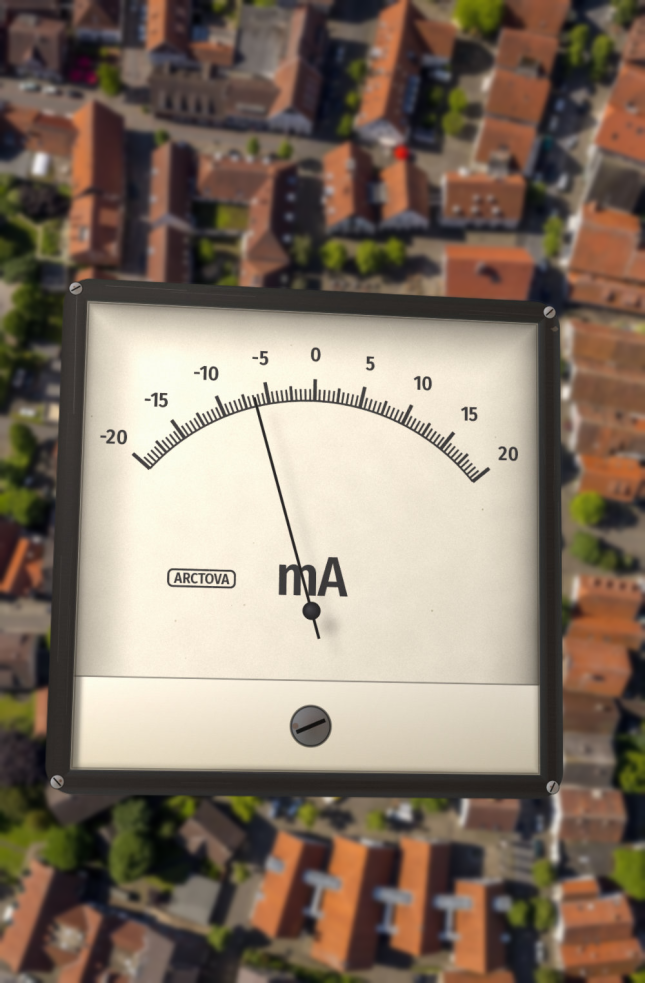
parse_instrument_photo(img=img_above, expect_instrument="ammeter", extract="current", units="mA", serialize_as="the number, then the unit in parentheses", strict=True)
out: -6.5 (mA)
